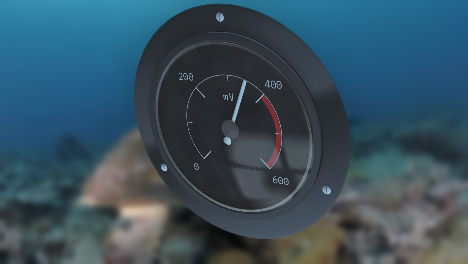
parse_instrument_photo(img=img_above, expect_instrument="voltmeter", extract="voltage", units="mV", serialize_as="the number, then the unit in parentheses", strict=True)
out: 350 (mV)
